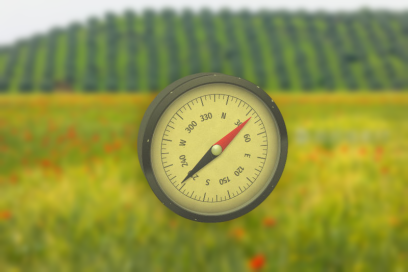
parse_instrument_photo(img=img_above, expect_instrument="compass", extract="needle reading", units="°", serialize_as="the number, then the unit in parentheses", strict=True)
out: 35 (°)
